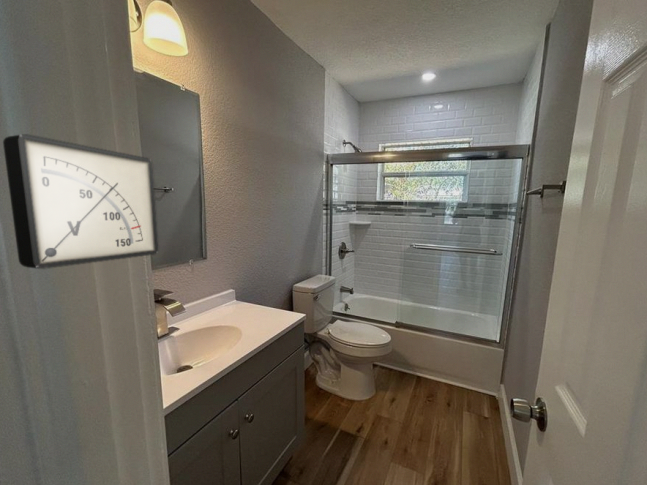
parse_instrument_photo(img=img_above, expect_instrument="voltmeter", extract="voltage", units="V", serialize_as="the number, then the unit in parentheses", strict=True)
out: 70 (V)
